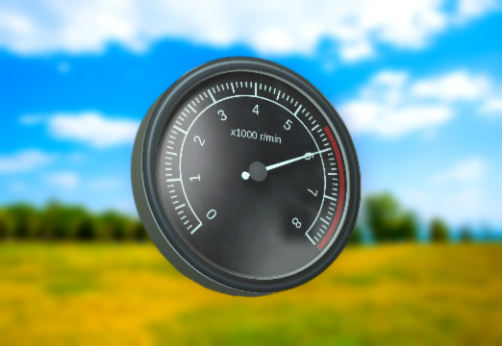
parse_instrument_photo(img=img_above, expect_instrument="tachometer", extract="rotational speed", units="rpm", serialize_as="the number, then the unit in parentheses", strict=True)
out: 6000 (rpm)
